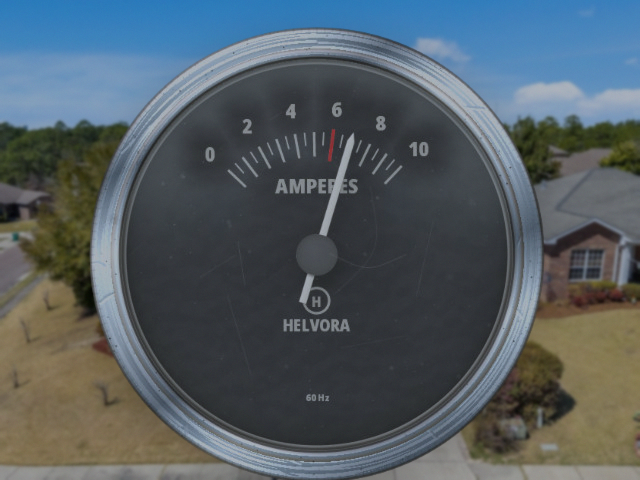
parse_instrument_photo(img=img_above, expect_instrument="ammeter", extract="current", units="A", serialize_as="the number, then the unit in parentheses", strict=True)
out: 7 (A)
